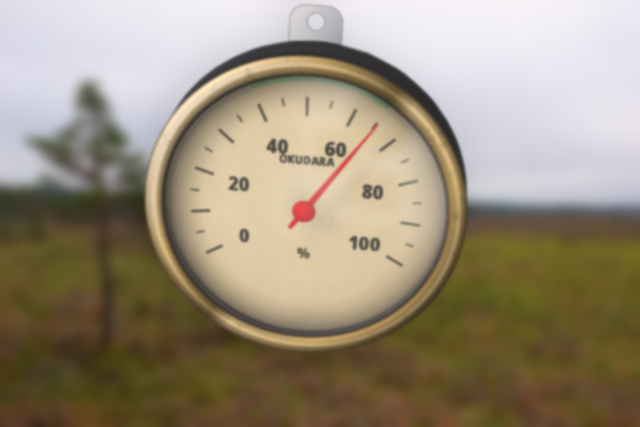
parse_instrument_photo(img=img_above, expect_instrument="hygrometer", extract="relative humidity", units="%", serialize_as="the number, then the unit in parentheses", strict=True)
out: 65 (%)
